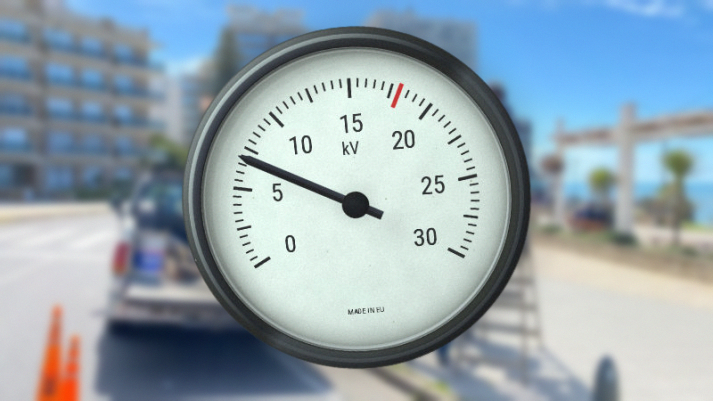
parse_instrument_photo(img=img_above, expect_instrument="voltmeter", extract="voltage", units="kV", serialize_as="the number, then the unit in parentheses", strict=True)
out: 7 (kV)
